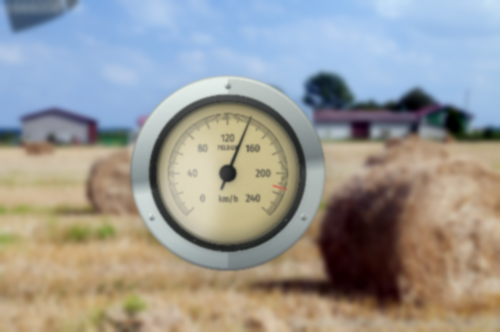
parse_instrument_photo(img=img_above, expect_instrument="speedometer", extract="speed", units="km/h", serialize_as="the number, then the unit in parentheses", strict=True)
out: 140 (km/h)
